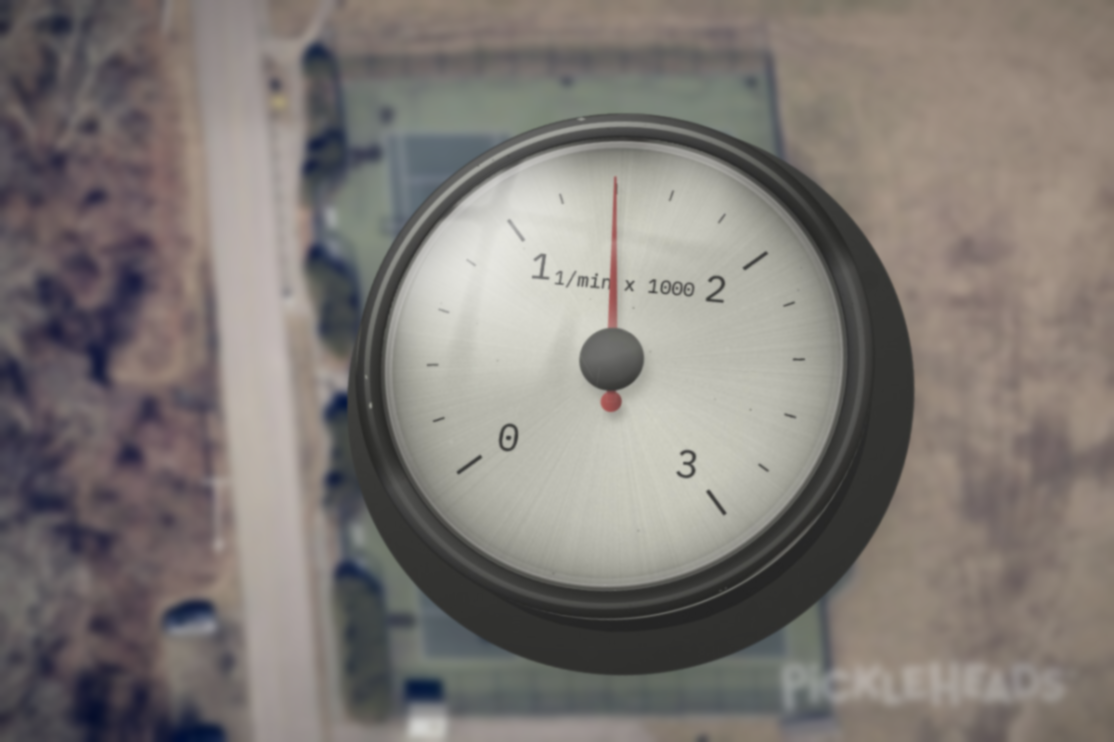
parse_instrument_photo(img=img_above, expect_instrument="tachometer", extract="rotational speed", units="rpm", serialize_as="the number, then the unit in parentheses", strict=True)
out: 1400 (rpm)
